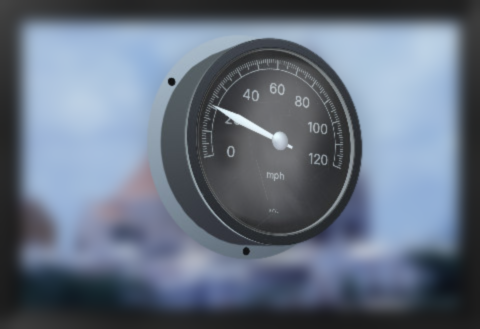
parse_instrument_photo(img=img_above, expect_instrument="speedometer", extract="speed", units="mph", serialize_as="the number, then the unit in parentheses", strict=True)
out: 20 (mph)
